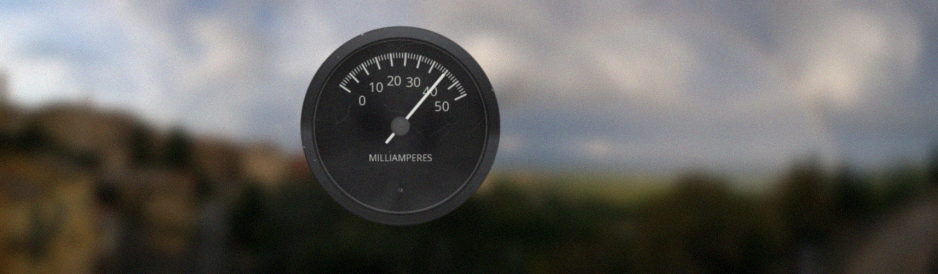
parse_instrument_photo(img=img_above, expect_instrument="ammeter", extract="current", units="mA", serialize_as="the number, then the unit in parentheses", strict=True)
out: 40 (mA)
